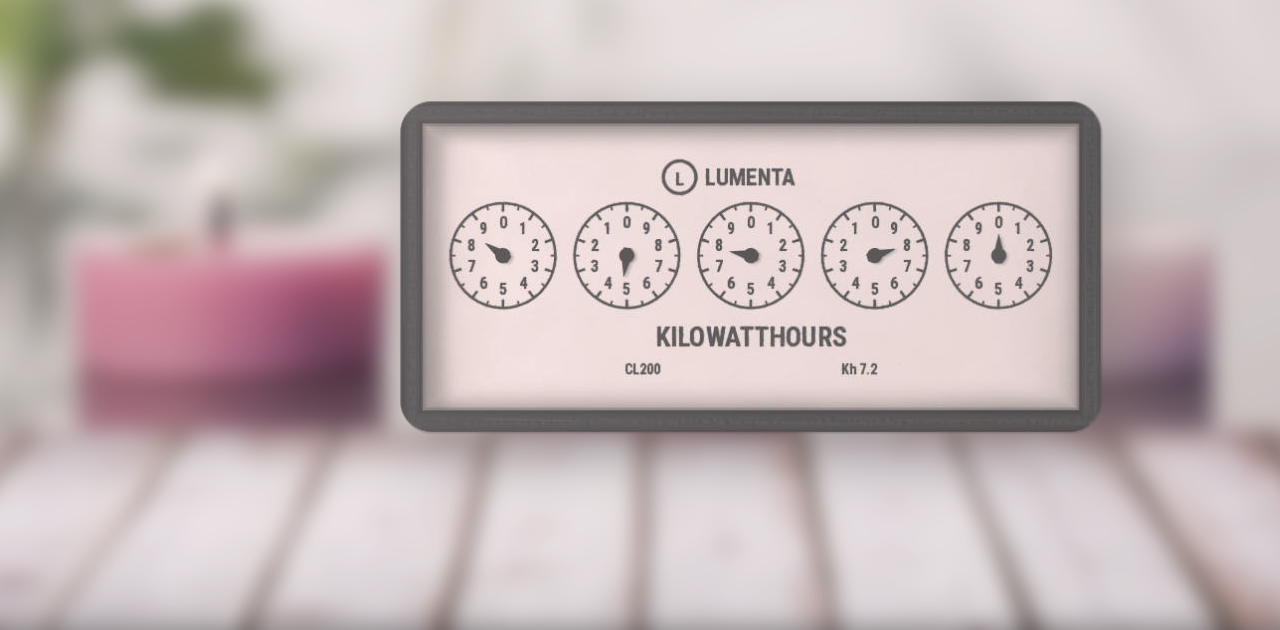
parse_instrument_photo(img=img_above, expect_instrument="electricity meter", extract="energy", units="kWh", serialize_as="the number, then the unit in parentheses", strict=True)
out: 84780 (kWh)
